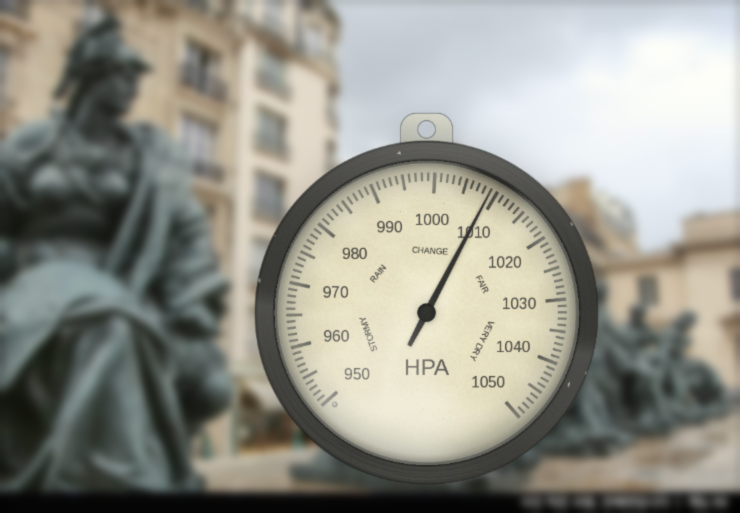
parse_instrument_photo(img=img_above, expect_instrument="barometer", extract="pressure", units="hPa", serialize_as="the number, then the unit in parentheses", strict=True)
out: 1009 (hPa)
